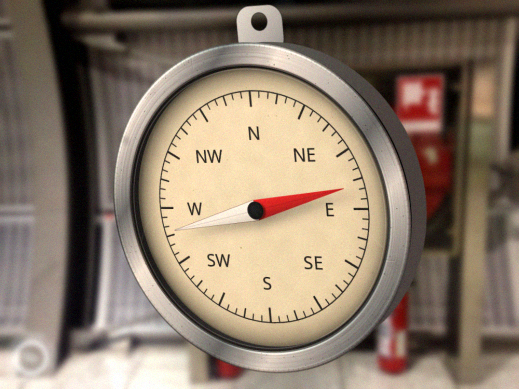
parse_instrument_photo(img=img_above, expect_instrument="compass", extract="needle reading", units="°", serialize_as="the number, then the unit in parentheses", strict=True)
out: 77.5 (°)
